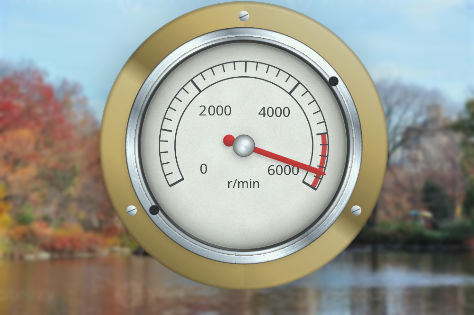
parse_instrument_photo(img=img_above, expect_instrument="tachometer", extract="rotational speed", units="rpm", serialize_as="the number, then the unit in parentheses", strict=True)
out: 5700 (rpm)
